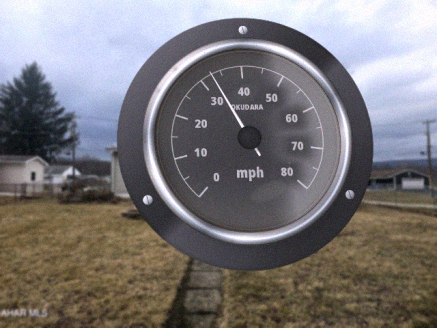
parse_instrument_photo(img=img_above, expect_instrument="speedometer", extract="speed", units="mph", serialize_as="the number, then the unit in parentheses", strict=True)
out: 32.5 (mph)
